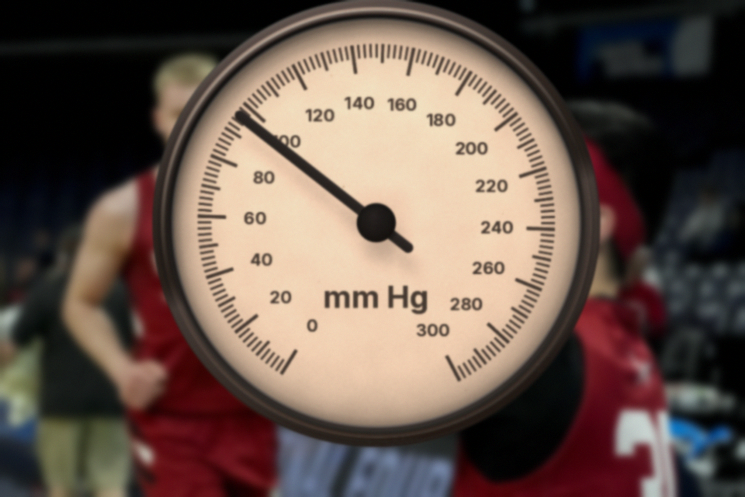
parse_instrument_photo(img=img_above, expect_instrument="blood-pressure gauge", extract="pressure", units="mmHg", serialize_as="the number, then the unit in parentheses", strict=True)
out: 96 (mmHg)
